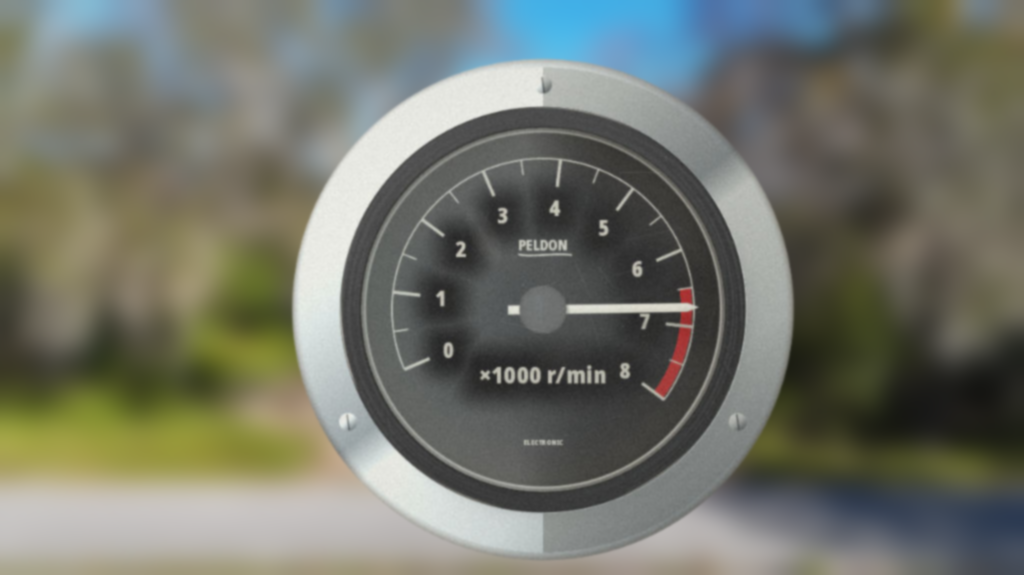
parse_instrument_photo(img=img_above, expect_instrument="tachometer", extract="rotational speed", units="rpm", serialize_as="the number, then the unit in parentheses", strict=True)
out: 6750 (rpm)
